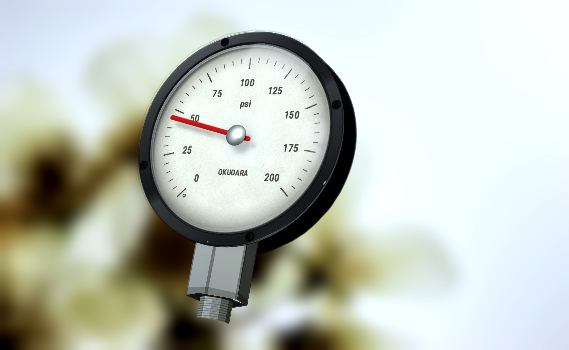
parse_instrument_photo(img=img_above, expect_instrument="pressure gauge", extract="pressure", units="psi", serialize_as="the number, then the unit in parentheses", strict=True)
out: 45 (psi)
